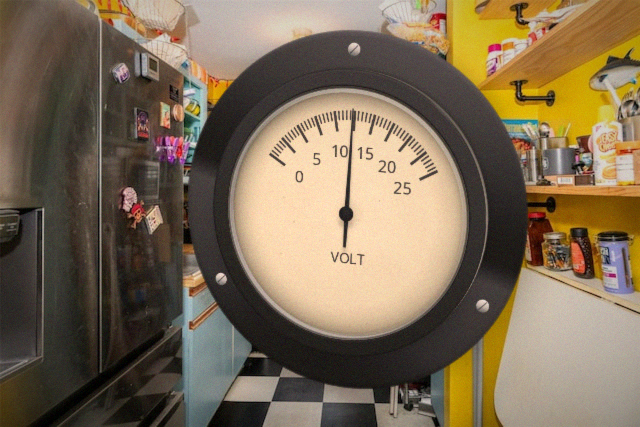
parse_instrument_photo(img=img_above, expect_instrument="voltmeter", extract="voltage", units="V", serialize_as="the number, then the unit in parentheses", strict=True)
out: 12.5 (V)
